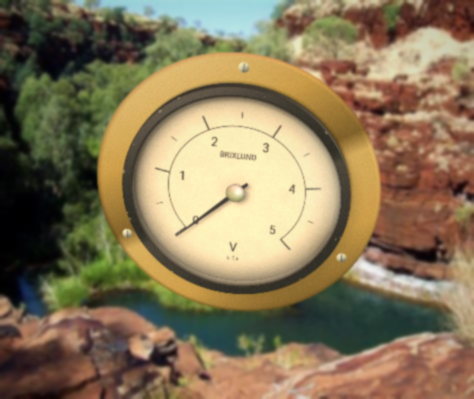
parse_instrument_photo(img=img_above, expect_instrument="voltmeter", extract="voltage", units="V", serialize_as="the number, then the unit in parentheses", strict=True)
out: 0 (V)
